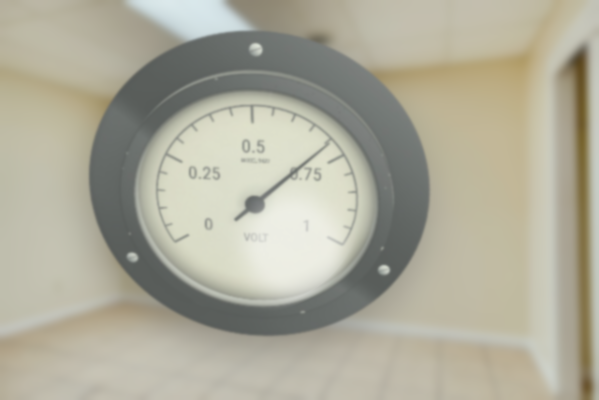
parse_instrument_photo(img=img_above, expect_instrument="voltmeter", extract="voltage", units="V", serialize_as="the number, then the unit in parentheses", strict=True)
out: 0.7 (V)
